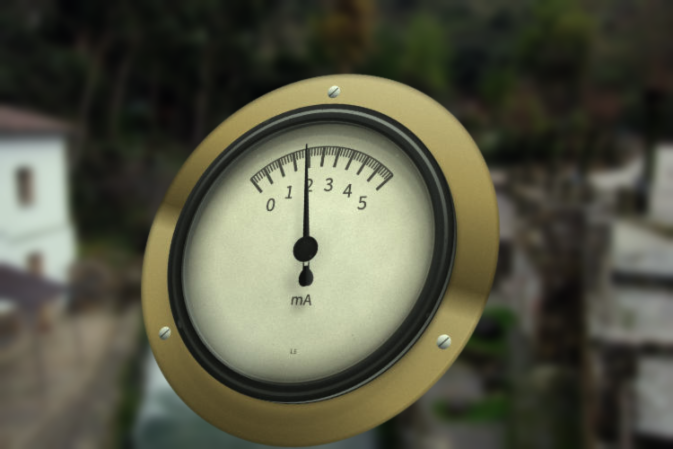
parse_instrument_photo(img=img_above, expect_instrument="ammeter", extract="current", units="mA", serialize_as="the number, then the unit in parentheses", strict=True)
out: 2 (mA)
